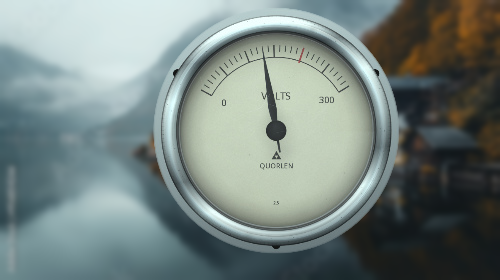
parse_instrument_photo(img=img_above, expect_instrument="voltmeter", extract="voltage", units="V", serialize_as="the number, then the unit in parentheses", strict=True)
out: 130 (V)
